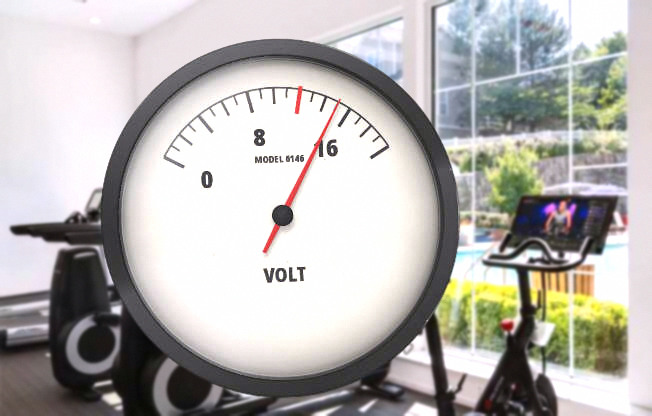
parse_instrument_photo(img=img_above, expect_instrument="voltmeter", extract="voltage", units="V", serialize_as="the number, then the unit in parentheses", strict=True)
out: 15 (V)
